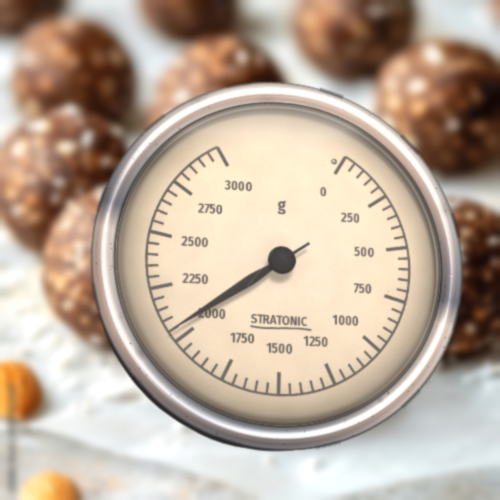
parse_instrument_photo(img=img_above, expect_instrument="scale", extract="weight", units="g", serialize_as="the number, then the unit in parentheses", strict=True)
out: 2050 (g)
